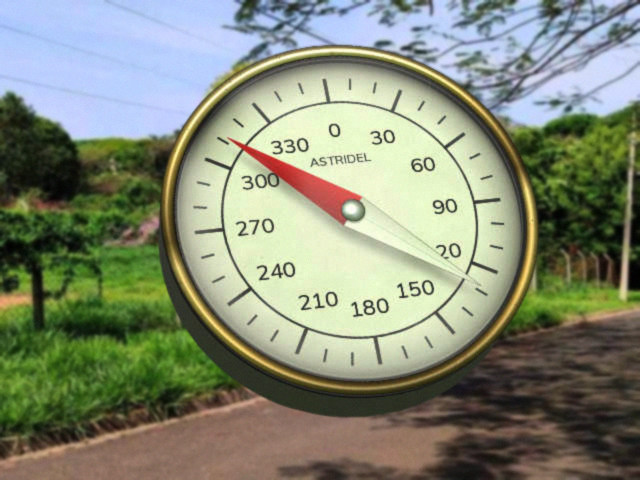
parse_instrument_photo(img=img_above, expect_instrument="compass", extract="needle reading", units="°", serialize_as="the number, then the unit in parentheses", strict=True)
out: 310 (°)
